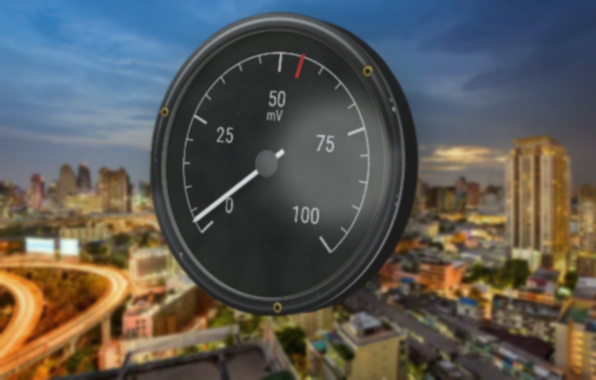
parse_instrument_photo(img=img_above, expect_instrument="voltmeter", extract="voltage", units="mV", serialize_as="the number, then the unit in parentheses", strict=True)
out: 2.5 (mV)
